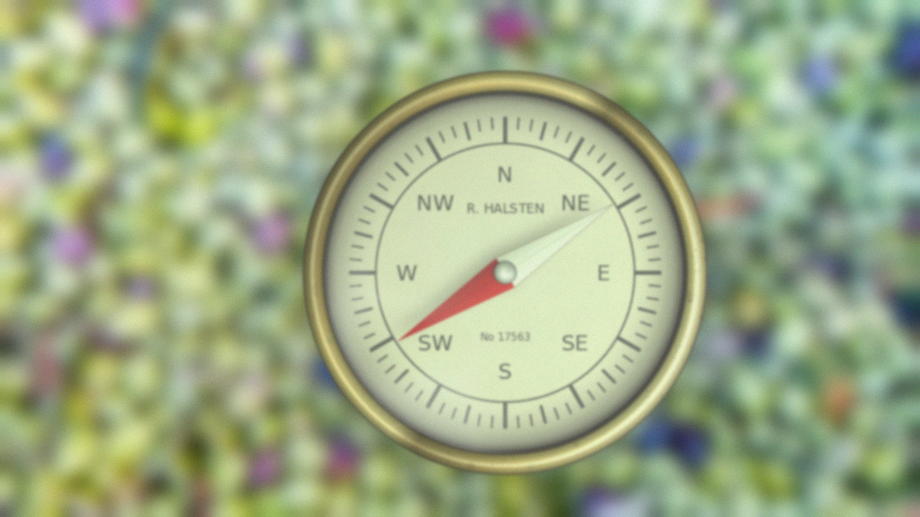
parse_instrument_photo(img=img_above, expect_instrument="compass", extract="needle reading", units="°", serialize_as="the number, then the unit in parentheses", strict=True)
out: 237.5 (°)
